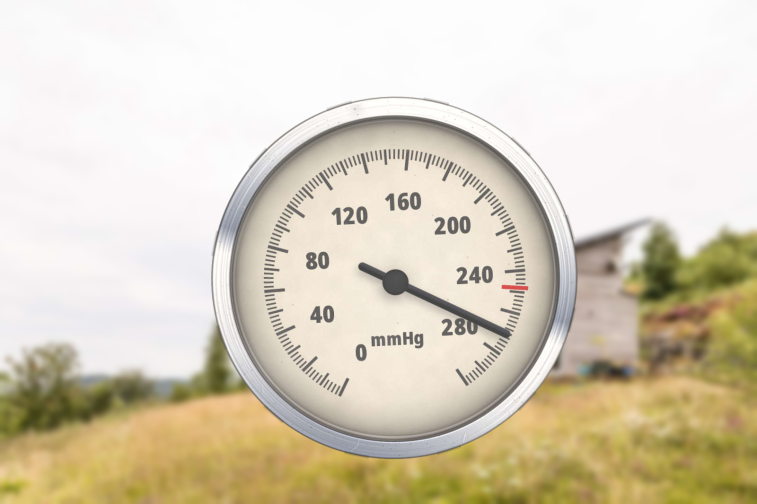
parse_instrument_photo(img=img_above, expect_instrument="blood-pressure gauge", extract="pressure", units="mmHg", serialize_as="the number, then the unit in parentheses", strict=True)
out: 270 (mmHg)
